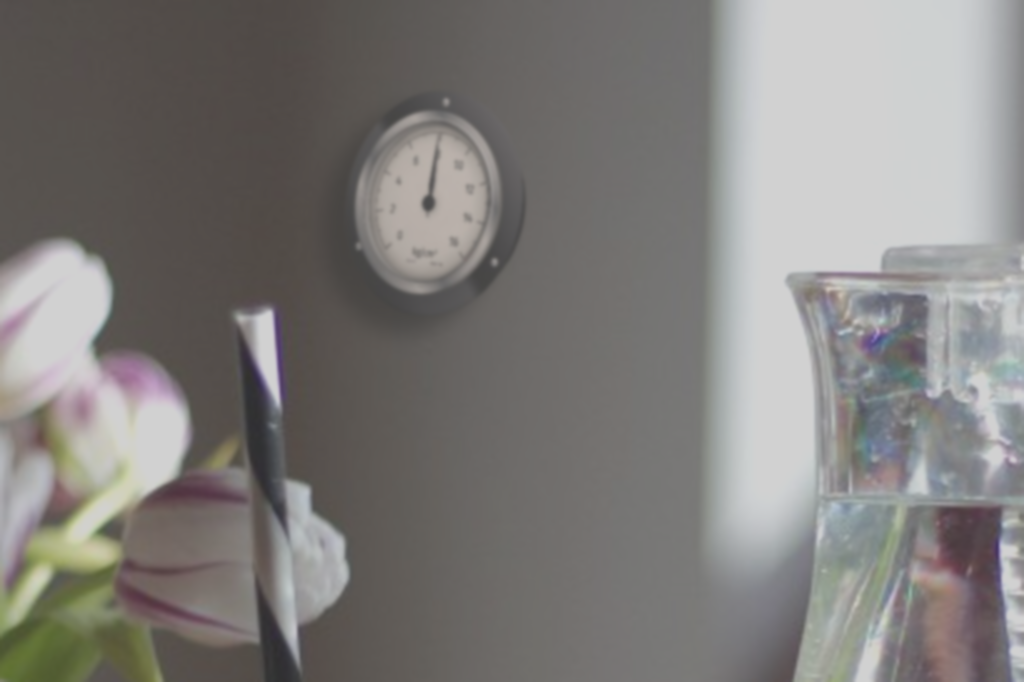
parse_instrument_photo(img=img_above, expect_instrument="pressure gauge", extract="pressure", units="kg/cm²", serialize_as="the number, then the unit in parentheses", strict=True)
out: 8 (kg/cm²)
